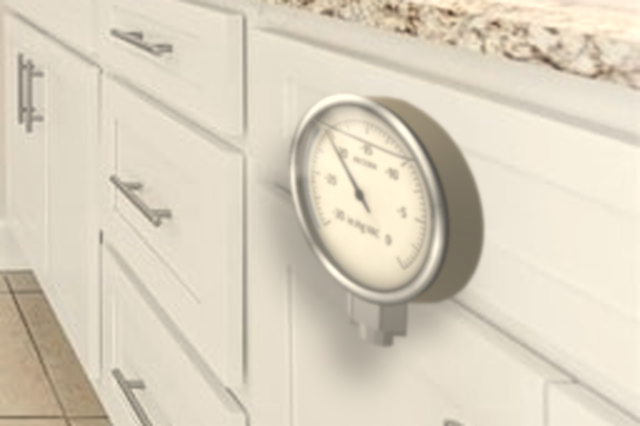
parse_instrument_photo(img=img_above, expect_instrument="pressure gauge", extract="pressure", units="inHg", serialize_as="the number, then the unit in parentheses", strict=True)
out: -20 (inHg)
